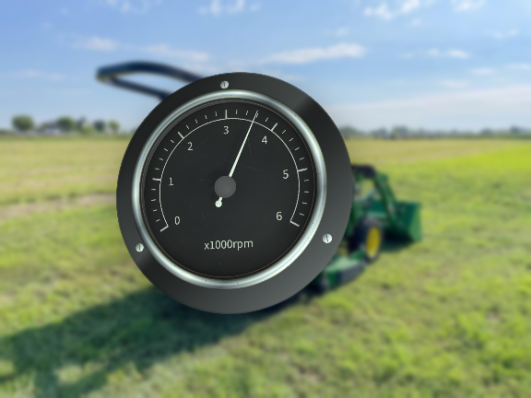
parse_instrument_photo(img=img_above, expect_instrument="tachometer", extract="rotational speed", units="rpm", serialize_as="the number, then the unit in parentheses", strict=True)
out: 3600 (rpm)
